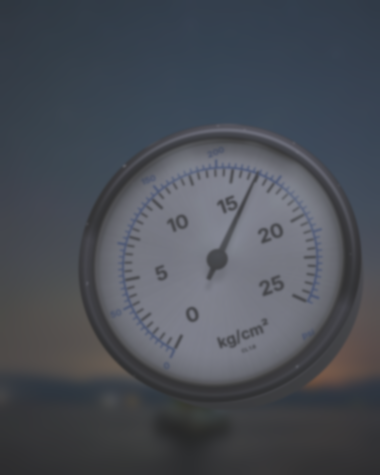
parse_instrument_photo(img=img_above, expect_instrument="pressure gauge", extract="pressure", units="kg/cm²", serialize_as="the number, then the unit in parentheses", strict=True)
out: 16.5 (kg/cm²)
